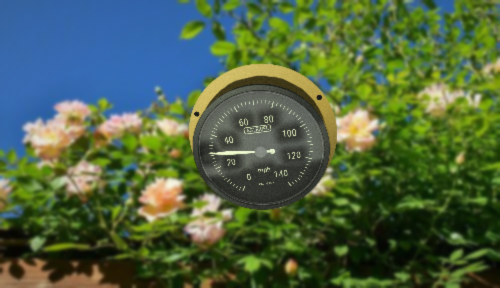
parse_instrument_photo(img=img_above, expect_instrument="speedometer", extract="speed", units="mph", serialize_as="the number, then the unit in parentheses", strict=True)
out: 30 (mph)
